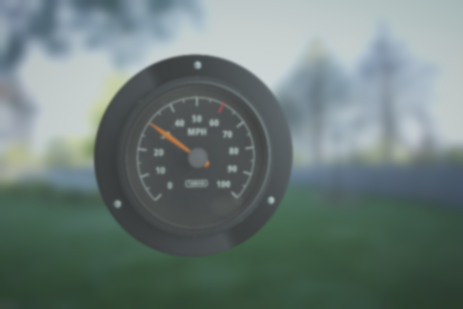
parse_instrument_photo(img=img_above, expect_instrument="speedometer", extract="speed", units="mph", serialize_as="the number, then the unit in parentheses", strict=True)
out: 30 (mph)
